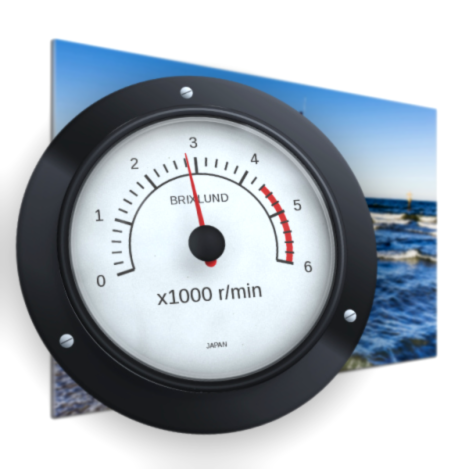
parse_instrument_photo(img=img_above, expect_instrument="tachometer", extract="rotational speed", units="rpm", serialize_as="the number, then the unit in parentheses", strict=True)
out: 2800 (rpm)
